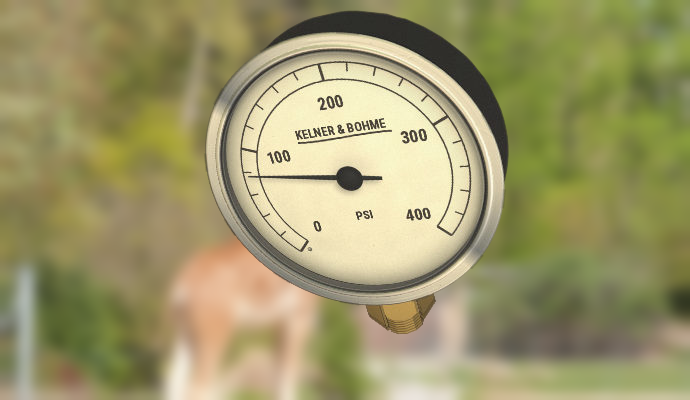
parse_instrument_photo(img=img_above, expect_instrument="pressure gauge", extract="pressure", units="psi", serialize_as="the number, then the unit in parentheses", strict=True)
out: 80 (psi)
